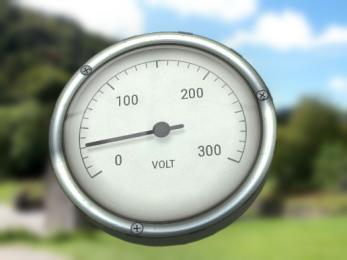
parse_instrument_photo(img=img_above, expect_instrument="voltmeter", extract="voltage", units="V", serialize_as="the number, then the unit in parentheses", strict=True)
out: 30 (V)
